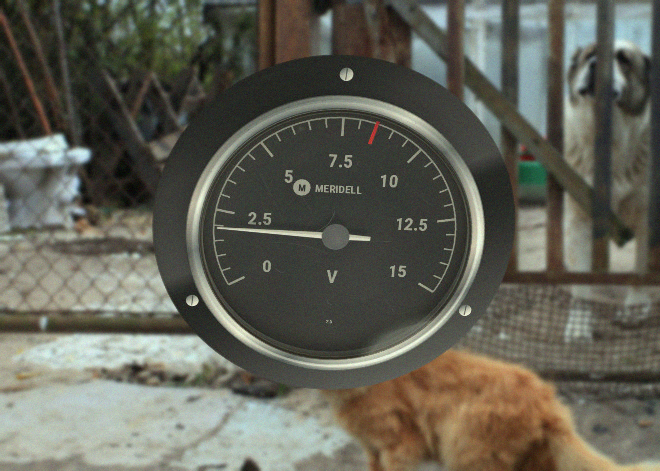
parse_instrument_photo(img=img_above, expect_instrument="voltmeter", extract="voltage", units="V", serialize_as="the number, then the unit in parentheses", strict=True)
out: 2 (V)
